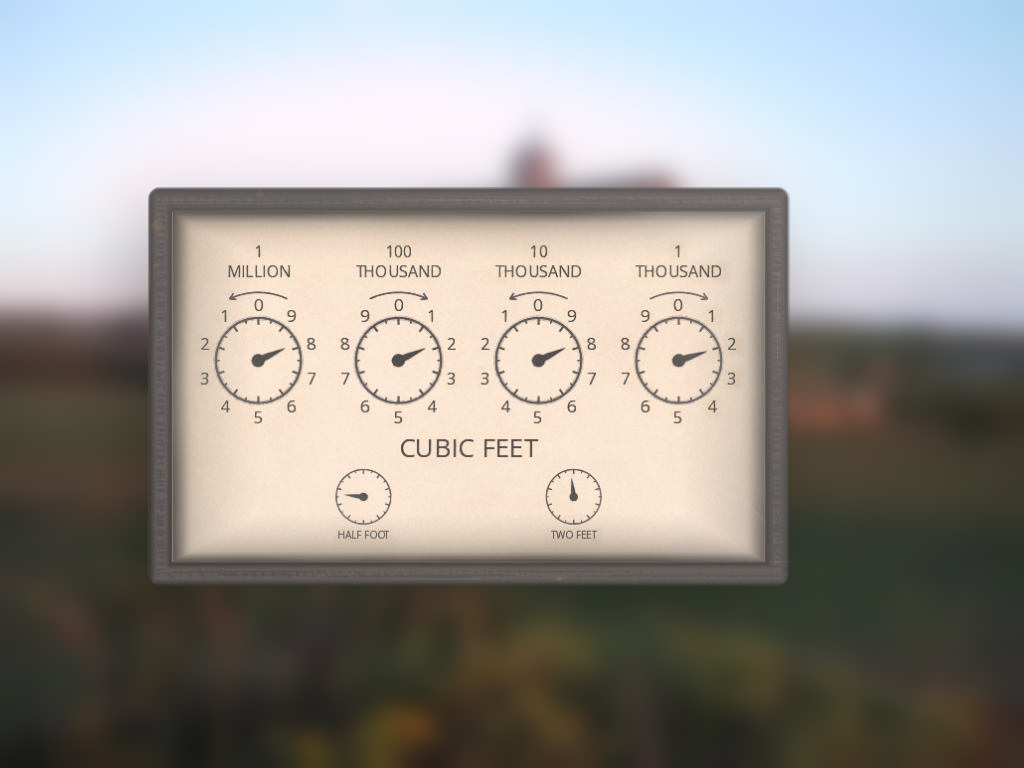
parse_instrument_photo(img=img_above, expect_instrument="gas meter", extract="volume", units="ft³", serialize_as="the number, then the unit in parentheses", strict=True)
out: 818200 (ft³)
